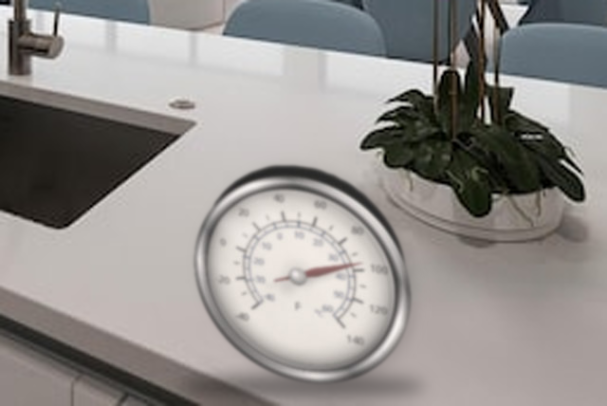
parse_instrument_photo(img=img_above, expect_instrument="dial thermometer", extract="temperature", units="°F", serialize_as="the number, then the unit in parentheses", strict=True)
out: 95 (°F)
